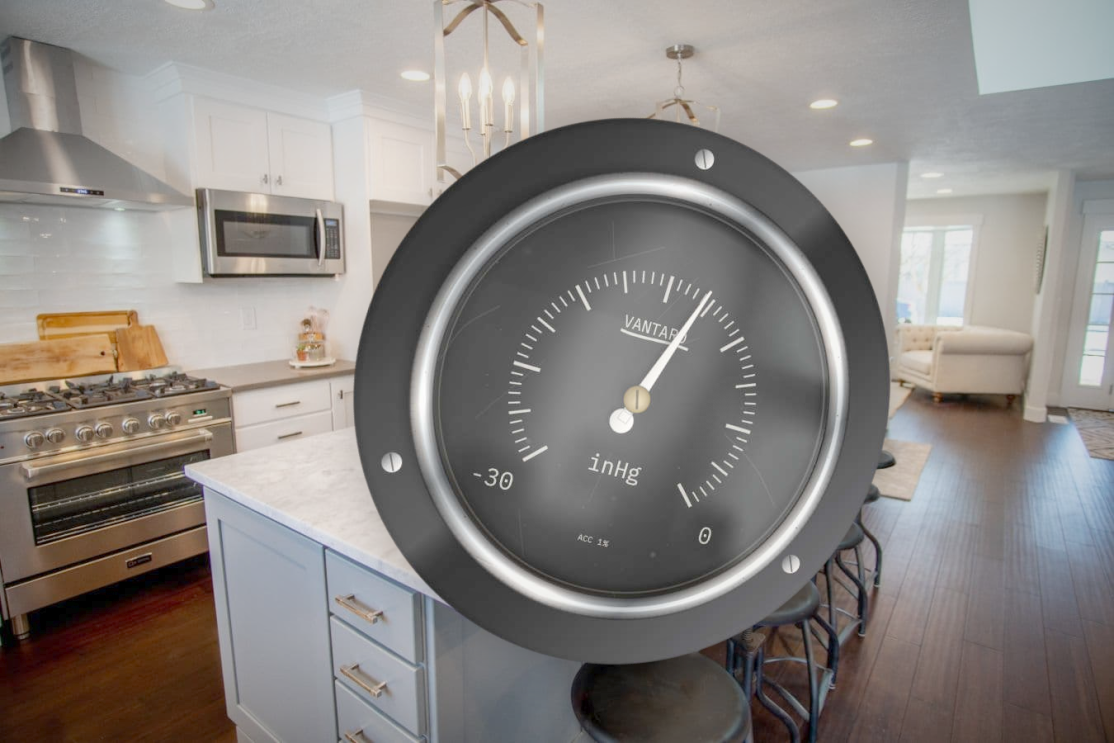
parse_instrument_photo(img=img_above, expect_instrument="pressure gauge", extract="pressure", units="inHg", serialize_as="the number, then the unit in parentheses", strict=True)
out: -13 (inHg)
